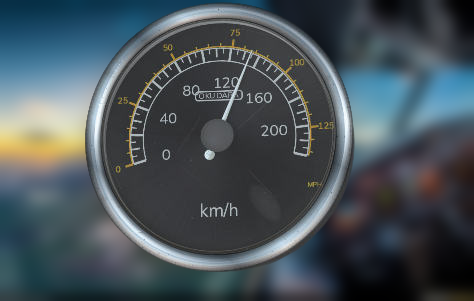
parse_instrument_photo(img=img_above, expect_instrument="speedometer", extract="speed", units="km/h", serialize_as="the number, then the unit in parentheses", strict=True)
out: 135 (km/h)
